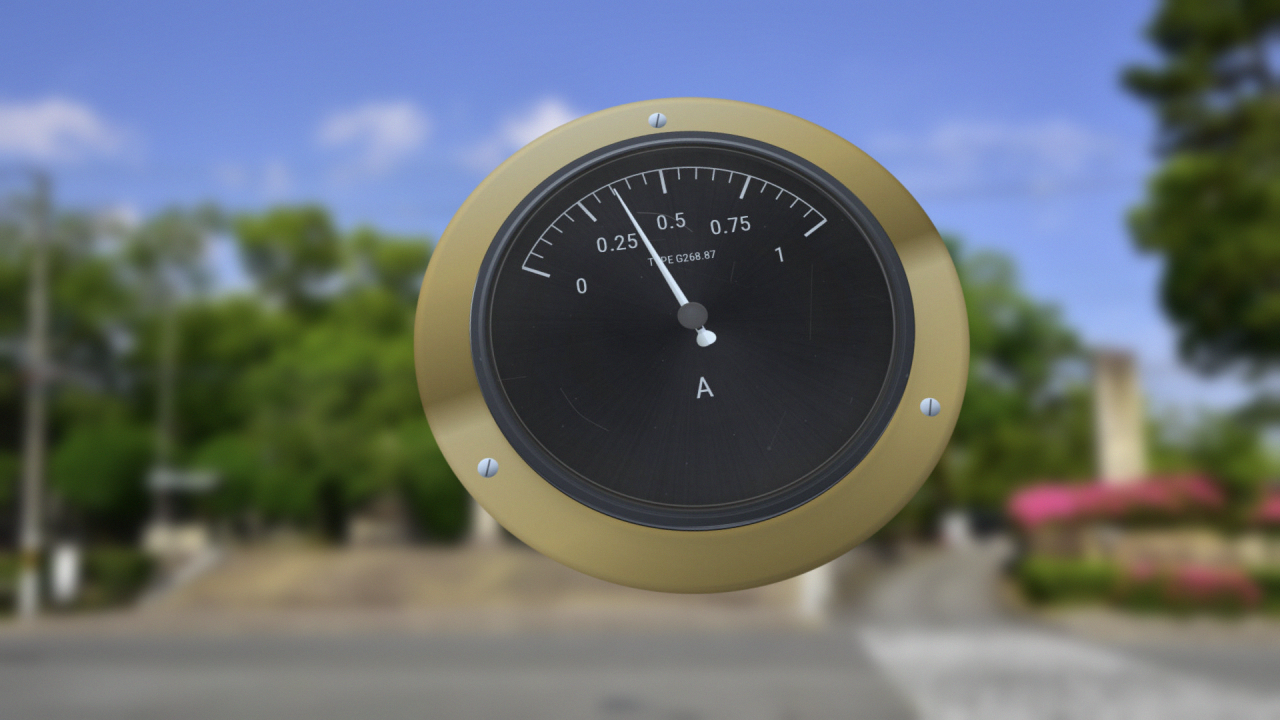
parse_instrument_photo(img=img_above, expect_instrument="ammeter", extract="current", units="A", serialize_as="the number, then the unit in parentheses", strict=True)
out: 0.35 (A)
